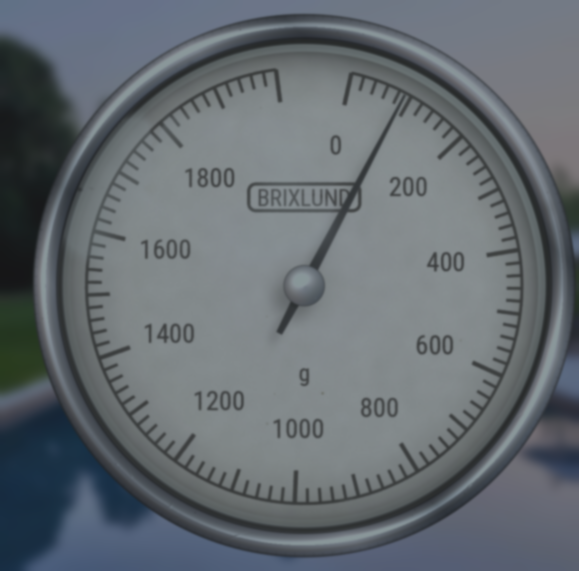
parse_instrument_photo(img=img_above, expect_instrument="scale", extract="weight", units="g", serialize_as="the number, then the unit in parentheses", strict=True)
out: 90 (g)
